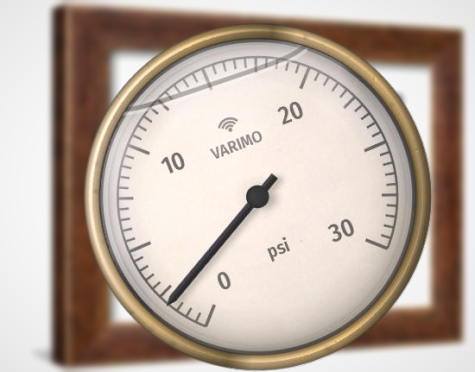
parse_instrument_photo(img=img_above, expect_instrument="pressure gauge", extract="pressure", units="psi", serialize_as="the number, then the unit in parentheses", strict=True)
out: 2 (psi)
